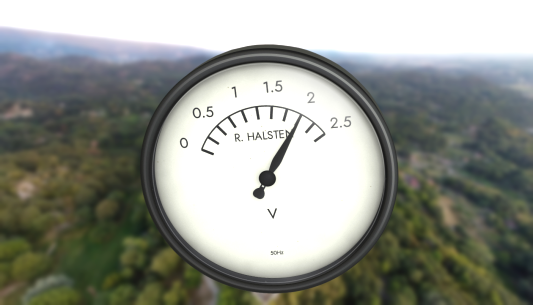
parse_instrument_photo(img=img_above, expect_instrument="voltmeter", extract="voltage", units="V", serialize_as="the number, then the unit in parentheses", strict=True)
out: 2 (V)
